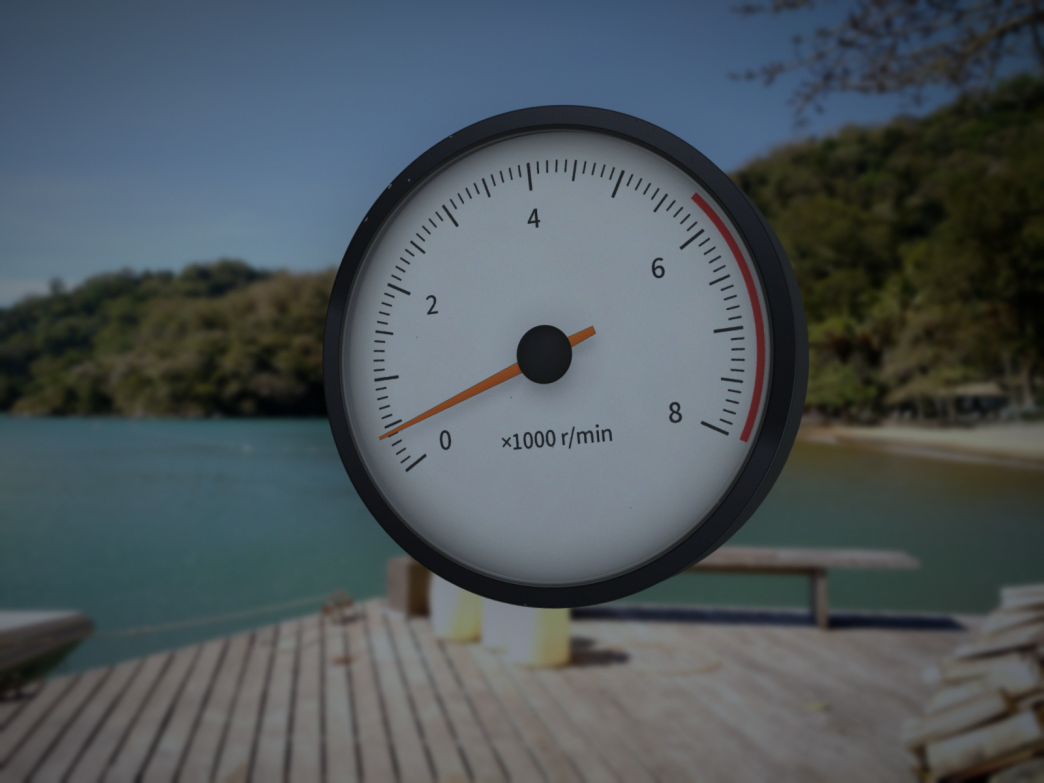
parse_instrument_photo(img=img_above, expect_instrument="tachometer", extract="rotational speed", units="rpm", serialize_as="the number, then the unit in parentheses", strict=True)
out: 400 (rpm)
